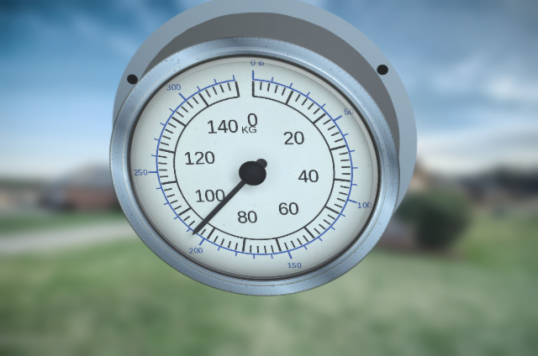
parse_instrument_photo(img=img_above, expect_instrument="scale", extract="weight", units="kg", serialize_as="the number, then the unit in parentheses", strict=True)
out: 94 (kg)
